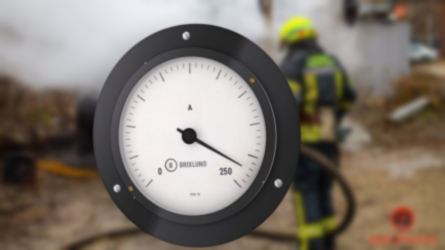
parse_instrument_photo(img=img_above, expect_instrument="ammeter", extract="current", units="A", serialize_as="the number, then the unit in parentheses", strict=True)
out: 235 (A)
